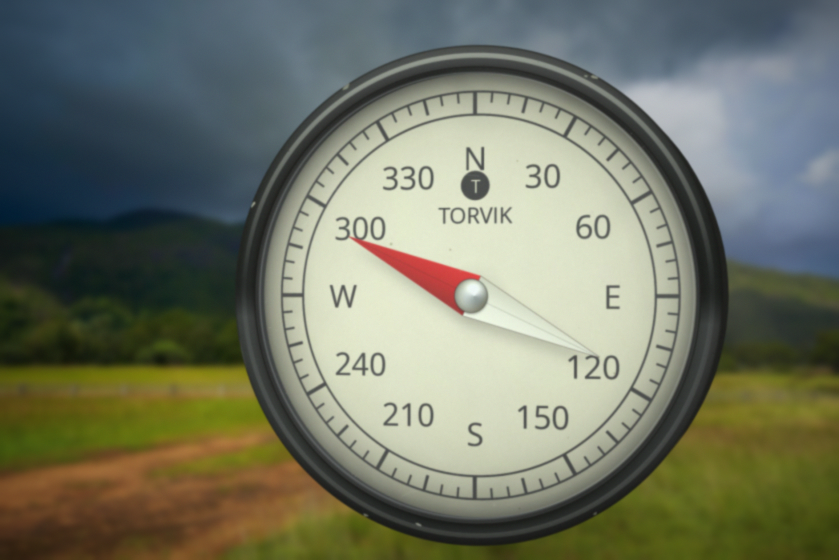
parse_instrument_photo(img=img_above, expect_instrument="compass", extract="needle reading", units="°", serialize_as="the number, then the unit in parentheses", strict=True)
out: 295 (°)
